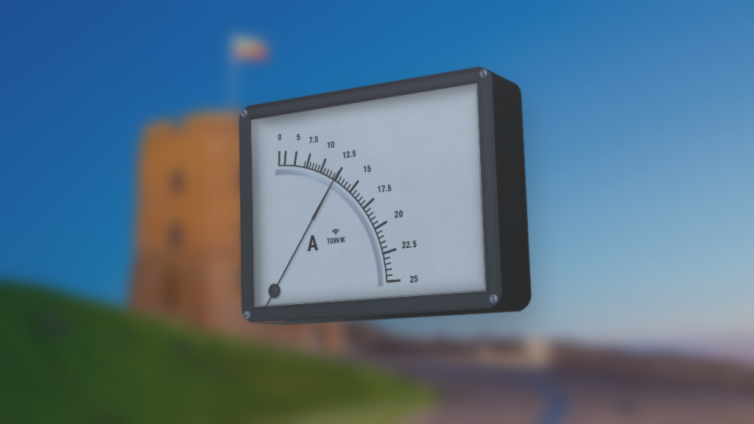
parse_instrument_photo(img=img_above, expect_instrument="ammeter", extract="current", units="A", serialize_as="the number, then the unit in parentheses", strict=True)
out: 12.5 (A)
